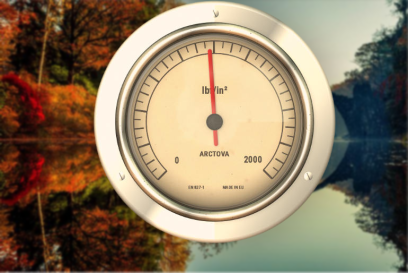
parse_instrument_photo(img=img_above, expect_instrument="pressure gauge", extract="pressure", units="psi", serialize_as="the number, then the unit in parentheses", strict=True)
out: 975 (psi)
